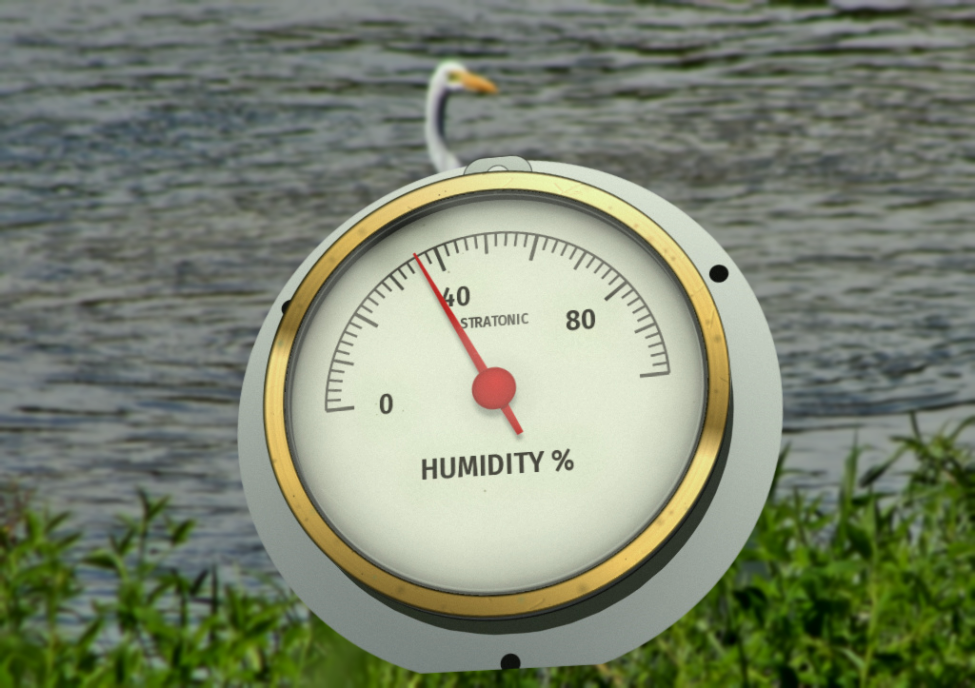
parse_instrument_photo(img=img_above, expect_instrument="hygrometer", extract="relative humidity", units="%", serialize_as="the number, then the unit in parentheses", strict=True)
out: 36 (%)
